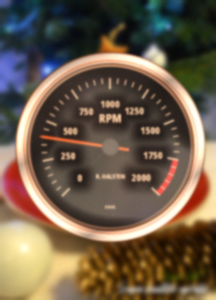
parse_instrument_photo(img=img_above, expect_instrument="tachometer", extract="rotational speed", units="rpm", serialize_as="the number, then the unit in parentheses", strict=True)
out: 400 (rpm)
